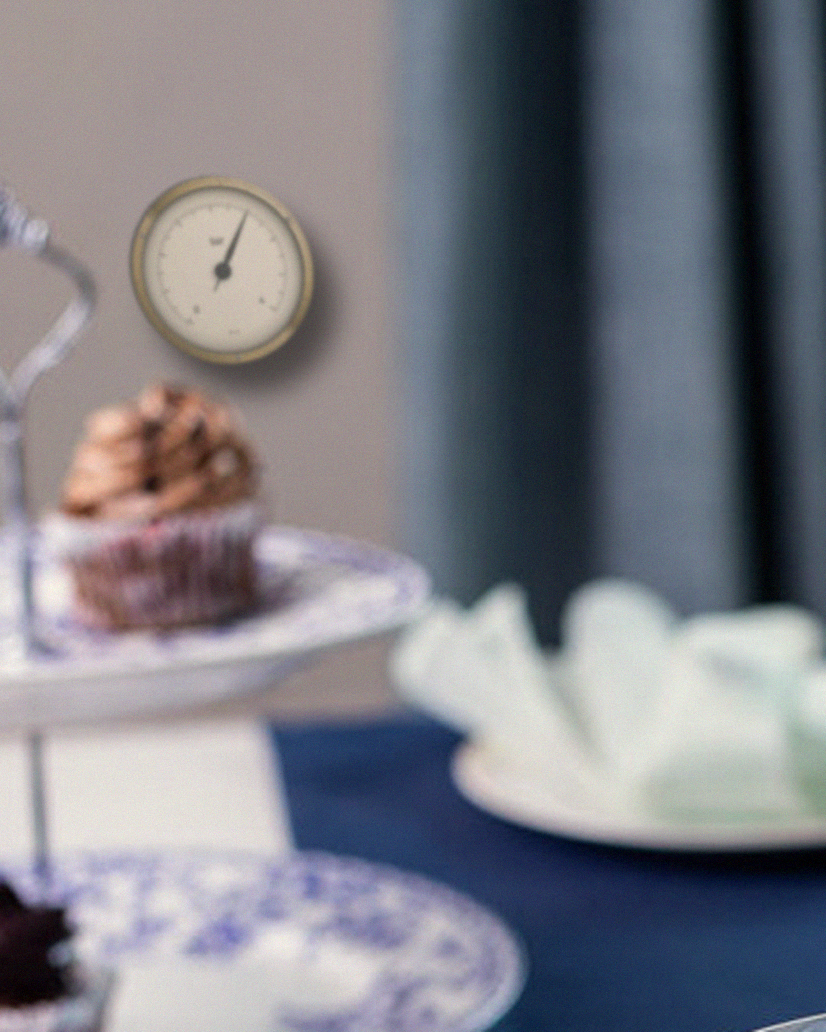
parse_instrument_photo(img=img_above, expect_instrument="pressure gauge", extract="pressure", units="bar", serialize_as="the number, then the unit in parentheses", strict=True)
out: 2.5 (bar)
